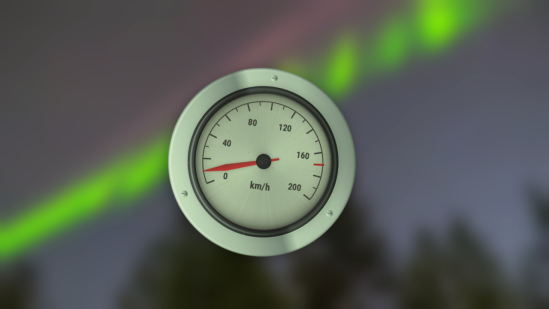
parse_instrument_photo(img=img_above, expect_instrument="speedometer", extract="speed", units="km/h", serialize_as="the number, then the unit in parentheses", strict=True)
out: 10 (km/h)
